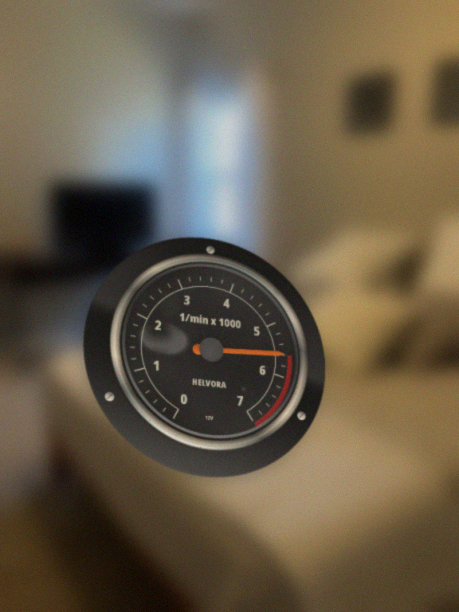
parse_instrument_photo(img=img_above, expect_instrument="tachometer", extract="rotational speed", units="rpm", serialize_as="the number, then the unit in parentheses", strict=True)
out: 5600 (rpm)
